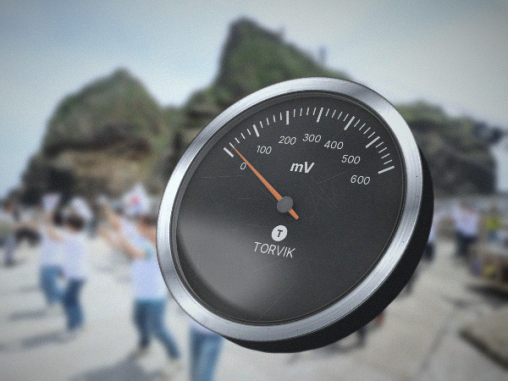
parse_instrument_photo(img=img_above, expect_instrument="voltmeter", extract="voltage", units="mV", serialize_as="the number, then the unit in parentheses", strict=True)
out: 20 (mV)
